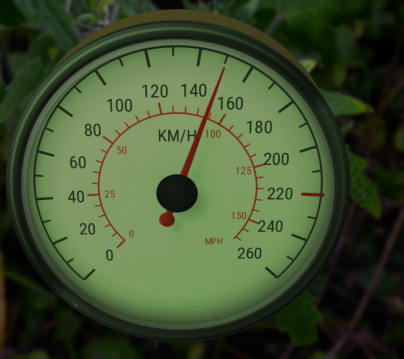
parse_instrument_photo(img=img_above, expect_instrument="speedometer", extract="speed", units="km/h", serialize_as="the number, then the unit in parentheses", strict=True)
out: 150 (km/h)
